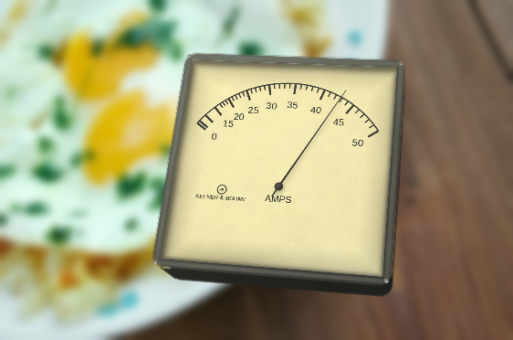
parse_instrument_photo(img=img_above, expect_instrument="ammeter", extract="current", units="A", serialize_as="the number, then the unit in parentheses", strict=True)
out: 43 (A)
